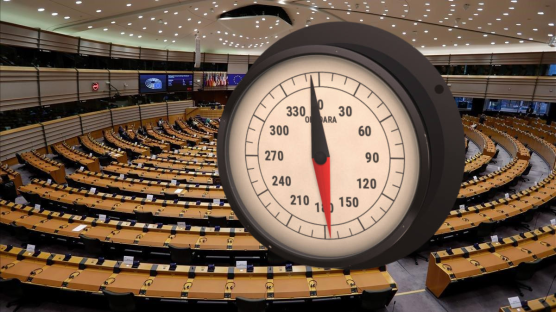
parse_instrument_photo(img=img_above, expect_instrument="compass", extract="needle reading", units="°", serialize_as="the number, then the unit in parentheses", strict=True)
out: 175 (°)
